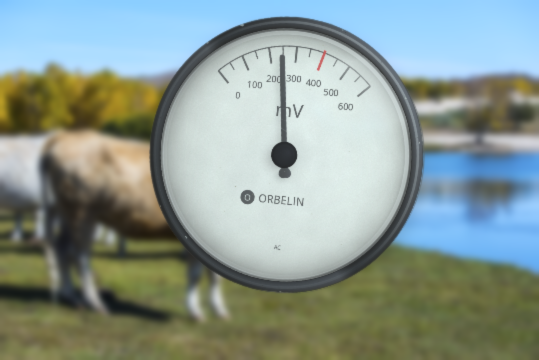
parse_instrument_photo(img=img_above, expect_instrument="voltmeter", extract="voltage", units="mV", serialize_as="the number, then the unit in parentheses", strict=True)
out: 250 (mV)
